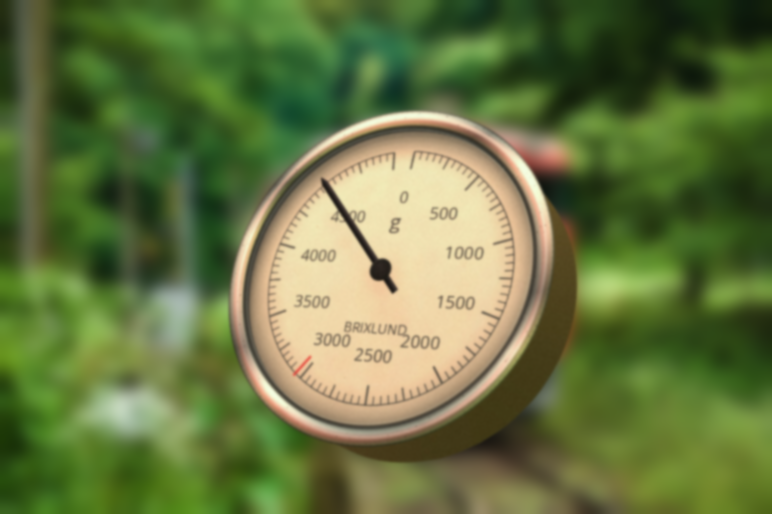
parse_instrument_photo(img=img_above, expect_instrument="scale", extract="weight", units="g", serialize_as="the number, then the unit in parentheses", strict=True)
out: 4500 (g)
